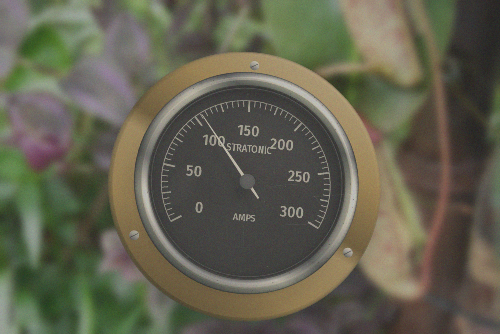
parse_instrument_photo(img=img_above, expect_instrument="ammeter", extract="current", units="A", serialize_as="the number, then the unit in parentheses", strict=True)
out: 105 (A)
